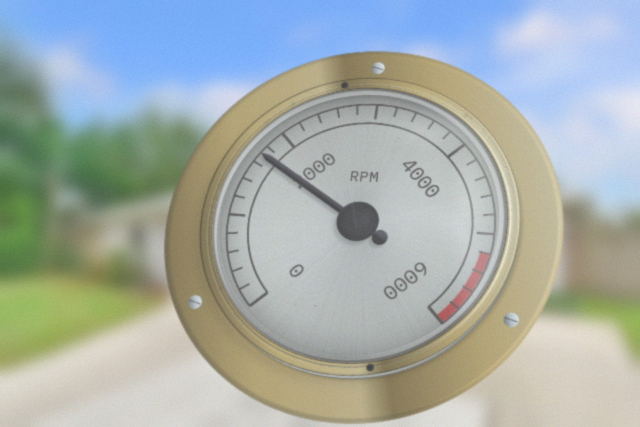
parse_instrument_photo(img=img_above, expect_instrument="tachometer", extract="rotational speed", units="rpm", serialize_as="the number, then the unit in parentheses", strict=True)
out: 1700 (rpm)
